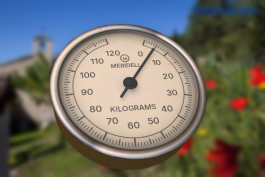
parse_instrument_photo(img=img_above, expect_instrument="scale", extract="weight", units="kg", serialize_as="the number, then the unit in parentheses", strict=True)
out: 5 (kg)
